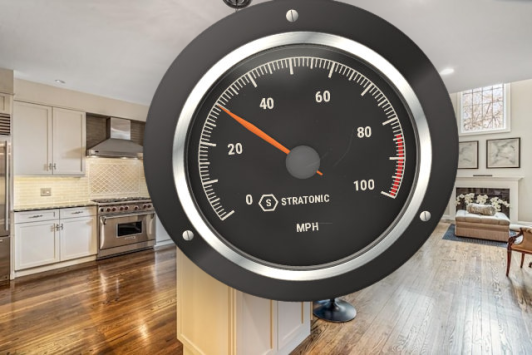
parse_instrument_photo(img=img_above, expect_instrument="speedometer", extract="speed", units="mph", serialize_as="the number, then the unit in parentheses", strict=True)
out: 30 (mph)
